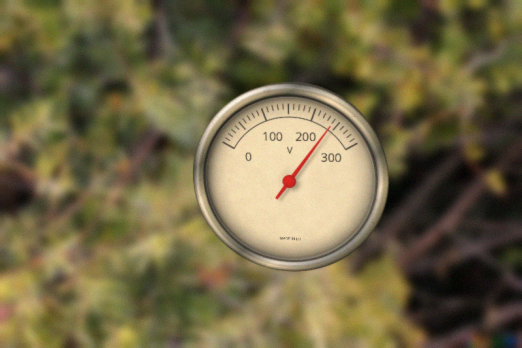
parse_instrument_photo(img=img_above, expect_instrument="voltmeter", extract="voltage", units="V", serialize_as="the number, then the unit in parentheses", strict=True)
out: 240 (V)
